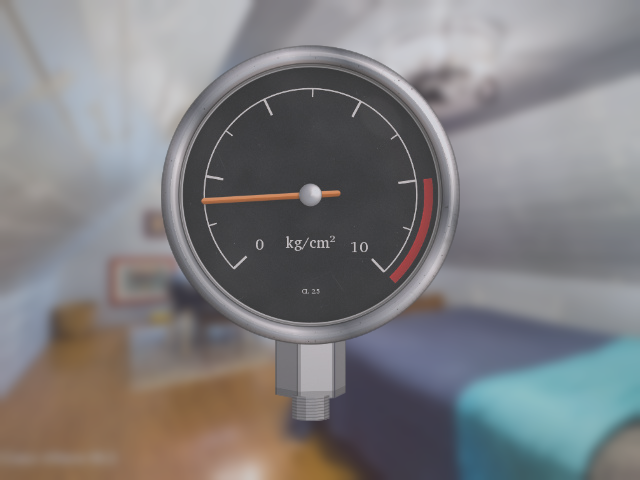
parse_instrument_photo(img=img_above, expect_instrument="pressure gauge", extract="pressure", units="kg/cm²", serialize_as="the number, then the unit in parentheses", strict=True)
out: 1.5 (kg/cm²)
